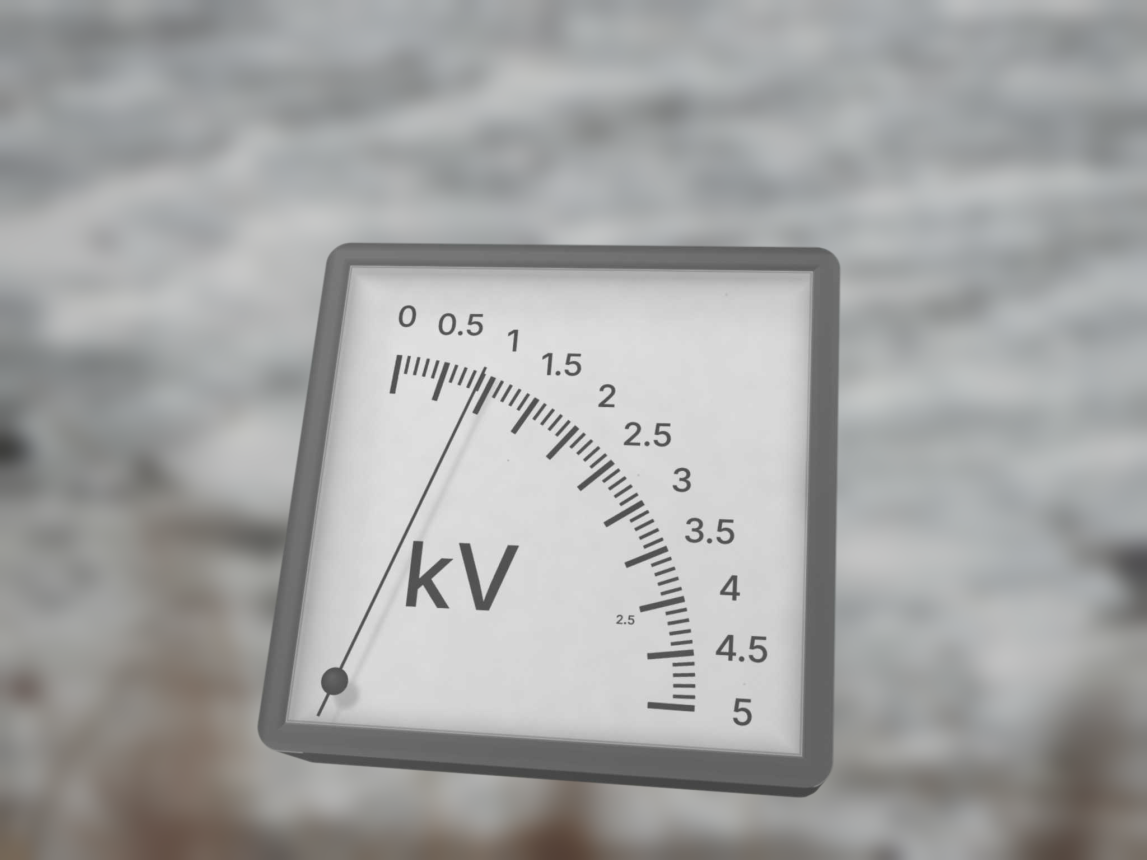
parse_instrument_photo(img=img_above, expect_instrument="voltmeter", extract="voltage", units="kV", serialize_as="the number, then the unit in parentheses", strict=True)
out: 0.9 (kV)
